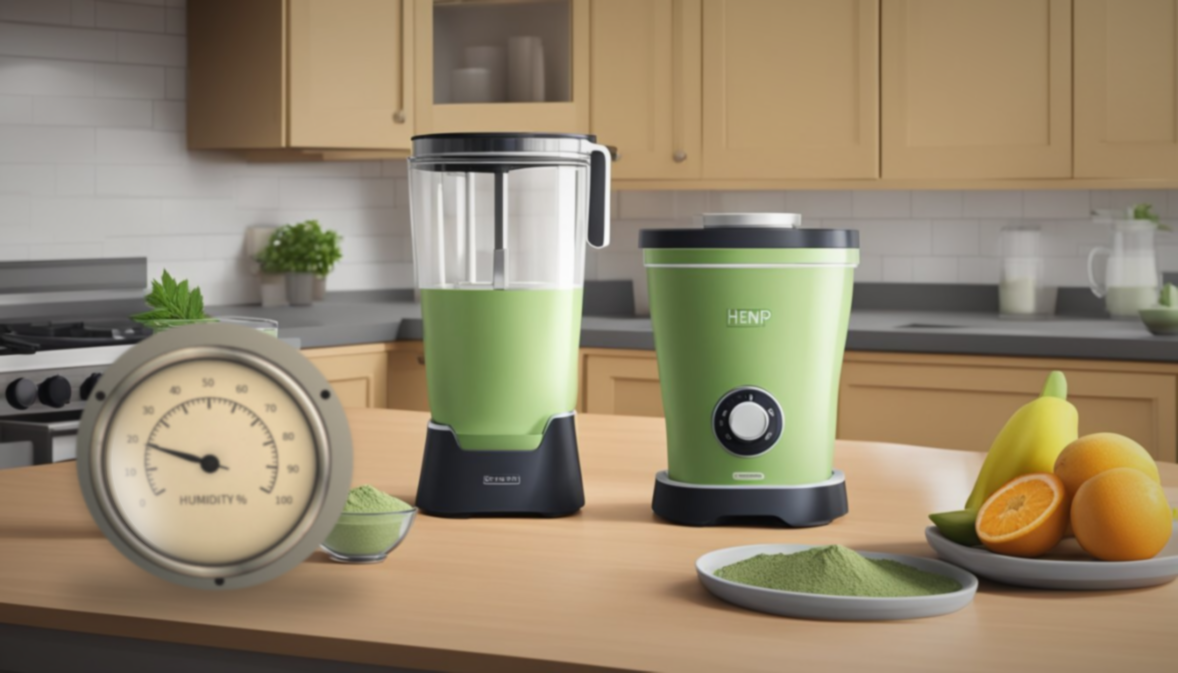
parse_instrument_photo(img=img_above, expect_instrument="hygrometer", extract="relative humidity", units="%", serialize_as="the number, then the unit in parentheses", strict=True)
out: 20 (%)
